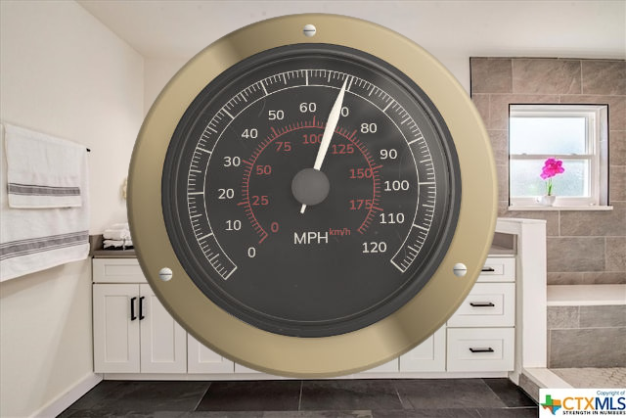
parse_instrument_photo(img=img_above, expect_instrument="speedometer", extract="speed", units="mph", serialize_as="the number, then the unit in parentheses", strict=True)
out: 69 (mph)
